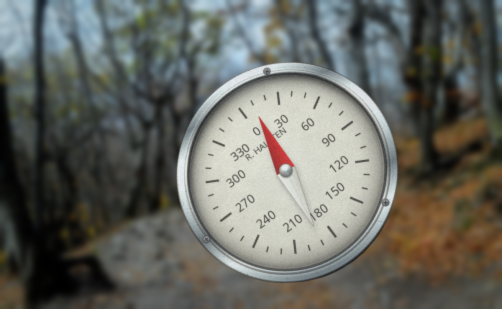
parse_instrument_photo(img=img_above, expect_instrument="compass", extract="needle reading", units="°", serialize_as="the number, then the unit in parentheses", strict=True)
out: 10 (°)
